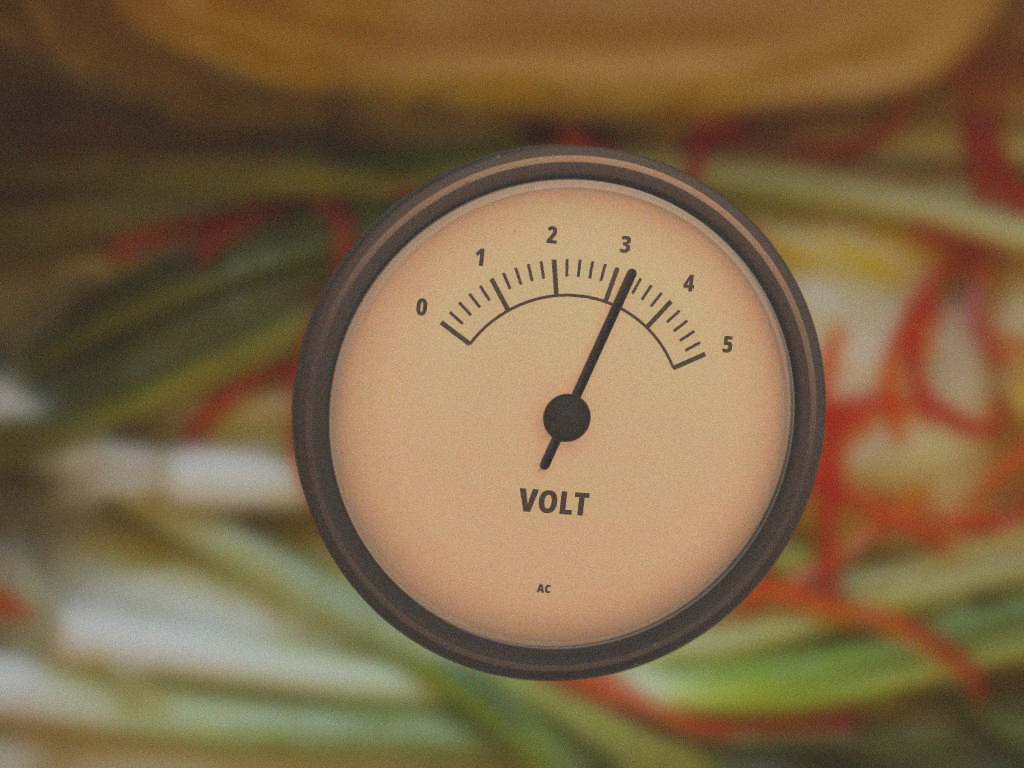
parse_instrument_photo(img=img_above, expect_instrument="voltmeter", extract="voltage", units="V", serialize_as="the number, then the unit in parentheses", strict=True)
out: 3.2 (V)
